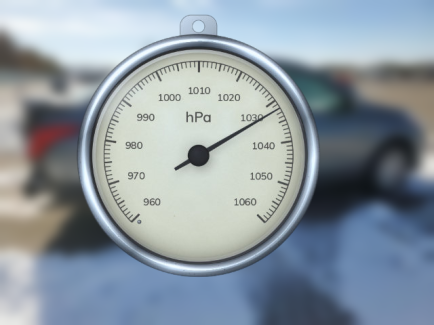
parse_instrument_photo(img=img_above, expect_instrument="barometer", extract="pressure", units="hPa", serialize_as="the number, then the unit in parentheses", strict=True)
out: 1032 (hPa)
